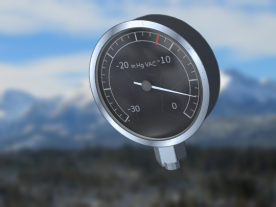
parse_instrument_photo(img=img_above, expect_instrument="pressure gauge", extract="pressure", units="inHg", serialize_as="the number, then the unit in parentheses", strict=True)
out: -3 (inHg)
